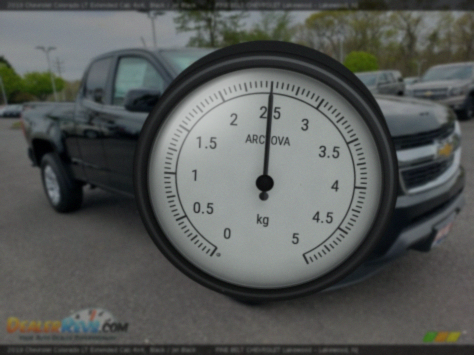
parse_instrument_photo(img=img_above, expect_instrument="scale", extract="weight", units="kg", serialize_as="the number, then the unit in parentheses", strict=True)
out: 2.5 (kg)
